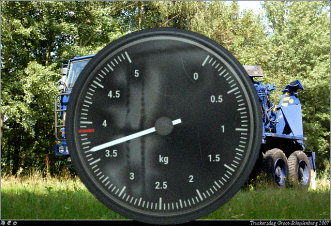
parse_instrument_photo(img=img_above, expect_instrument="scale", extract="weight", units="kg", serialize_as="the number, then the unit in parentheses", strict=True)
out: 3.65 (kg)
